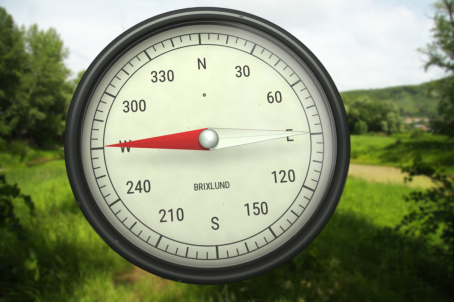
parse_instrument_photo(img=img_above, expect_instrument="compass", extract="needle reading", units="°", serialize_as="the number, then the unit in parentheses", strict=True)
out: 270 (°)
